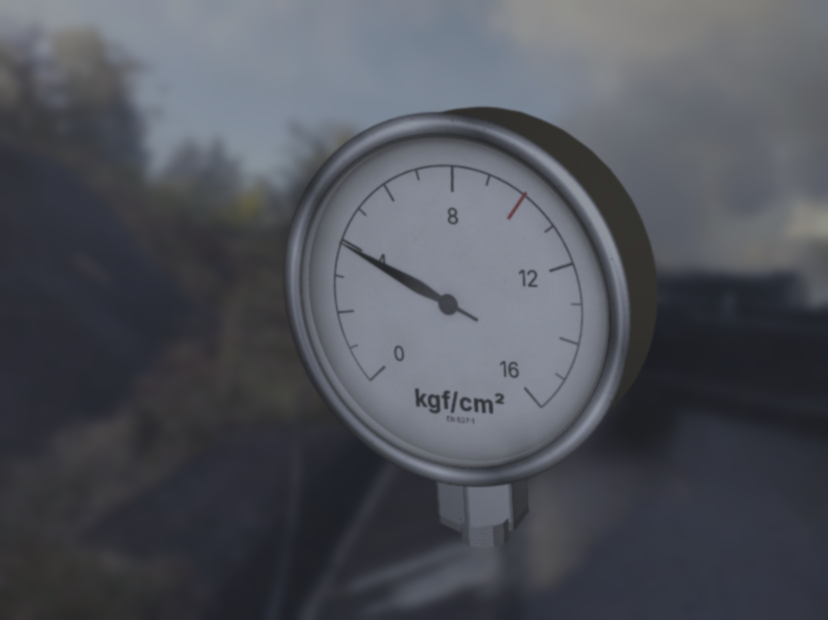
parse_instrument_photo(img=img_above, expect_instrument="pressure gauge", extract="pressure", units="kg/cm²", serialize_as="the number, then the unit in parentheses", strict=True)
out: 4 (kg/cm²)
